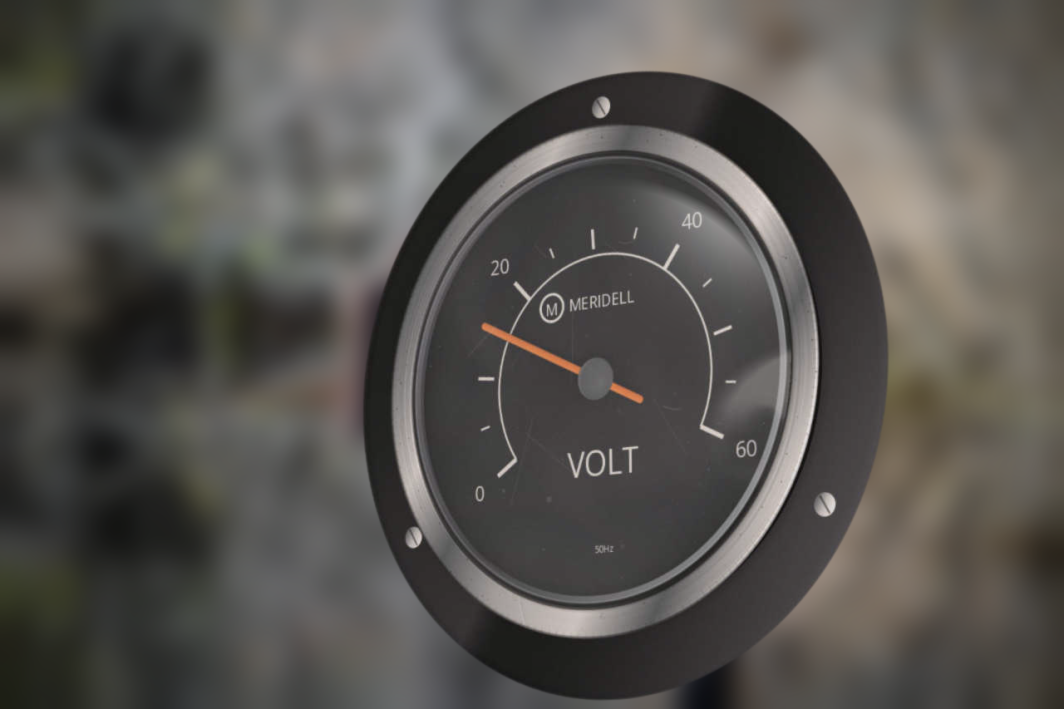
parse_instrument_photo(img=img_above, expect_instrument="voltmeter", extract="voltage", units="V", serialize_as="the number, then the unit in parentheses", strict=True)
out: 15 (V)
